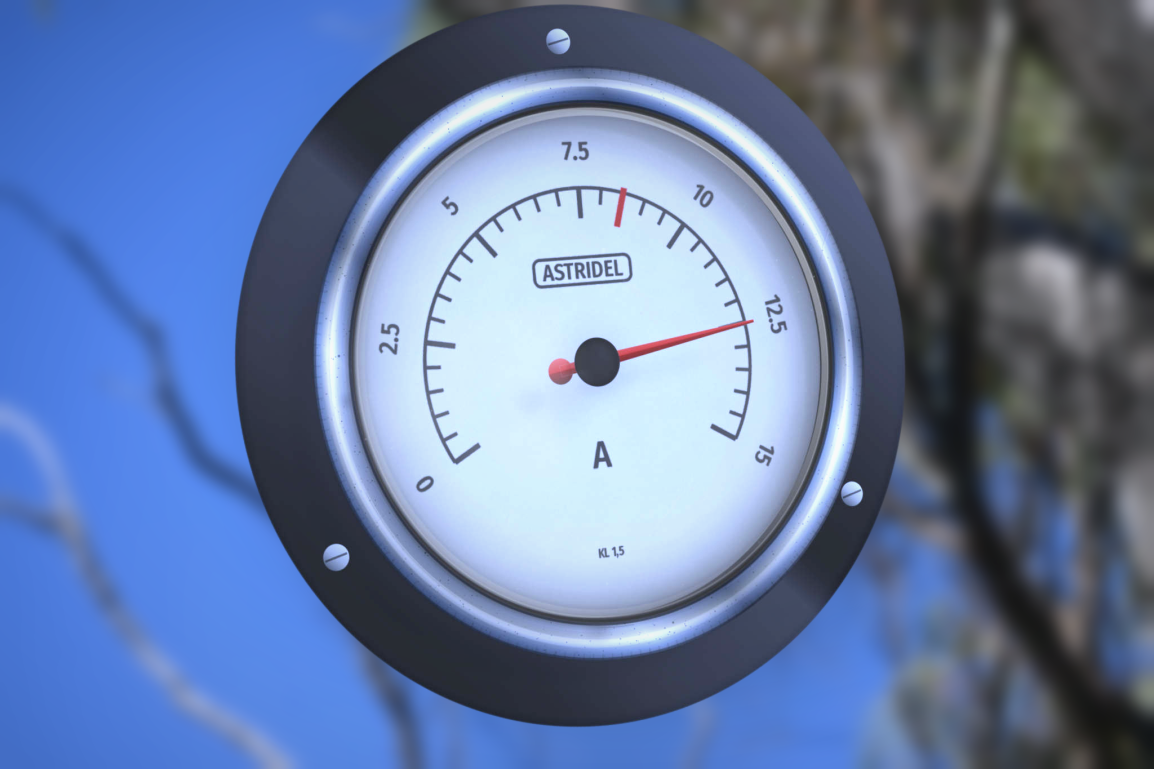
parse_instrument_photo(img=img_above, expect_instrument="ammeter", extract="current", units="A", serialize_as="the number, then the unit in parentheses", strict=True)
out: 12.5 (A)
